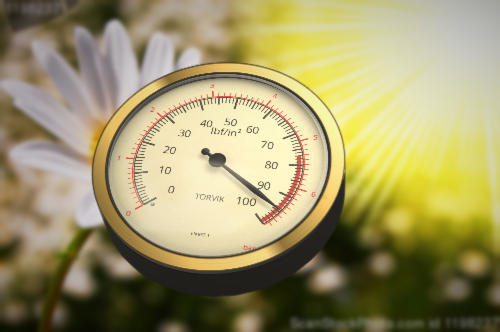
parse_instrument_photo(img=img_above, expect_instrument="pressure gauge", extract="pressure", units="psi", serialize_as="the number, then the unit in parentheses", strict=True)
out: 95 (psi)
